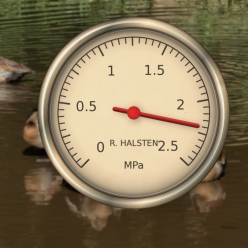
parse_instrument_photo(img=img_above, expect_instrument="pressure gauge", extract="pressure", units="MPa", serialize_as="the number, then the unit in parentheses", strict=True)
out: 2.2 (MPa)
